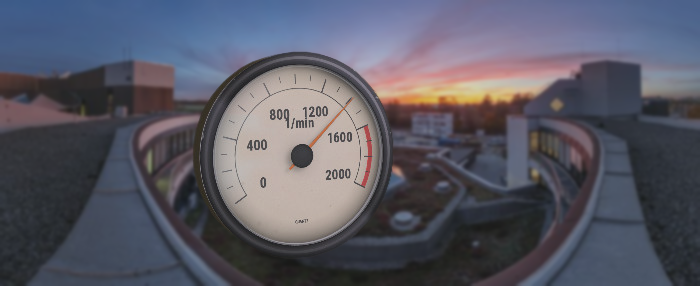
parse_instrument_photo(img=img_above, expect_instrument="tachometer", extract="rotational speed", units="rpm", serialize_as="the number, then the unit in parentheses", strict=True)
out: 1400 (rpm)
